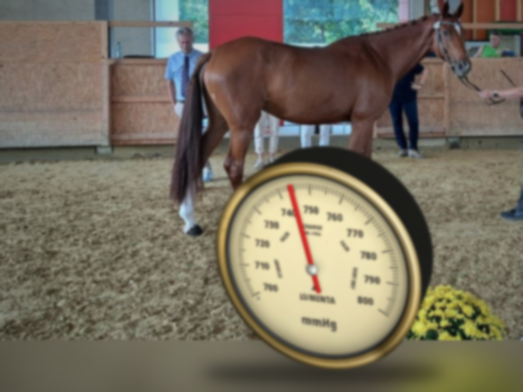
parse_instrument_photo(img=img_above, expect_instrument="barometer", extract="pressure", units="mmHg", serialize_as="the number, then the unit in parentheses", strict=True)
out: 745 (mmHg)
